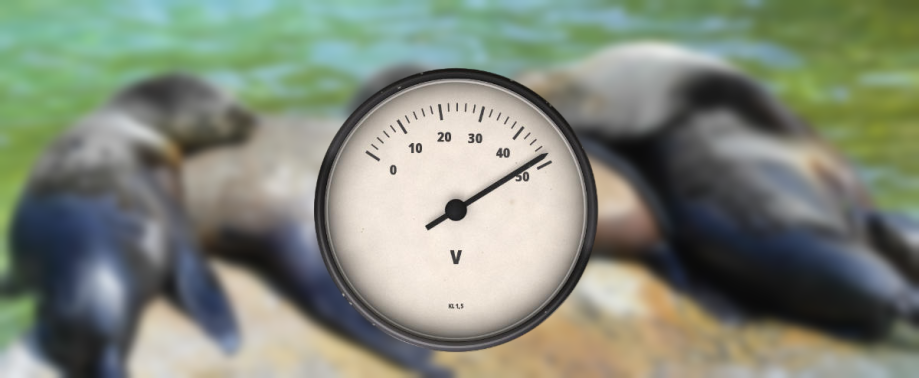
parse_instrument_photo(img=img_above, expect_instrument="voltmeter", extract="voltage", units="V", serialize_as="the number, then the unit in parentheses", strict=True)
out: 48 (V)
